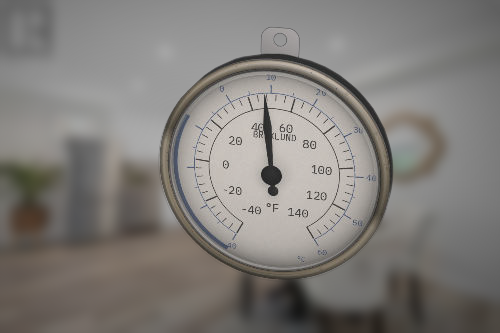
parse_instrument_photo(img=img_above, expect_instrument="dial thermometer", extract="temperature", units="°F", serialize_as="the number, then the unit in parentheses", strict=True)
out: 48 (°F)
